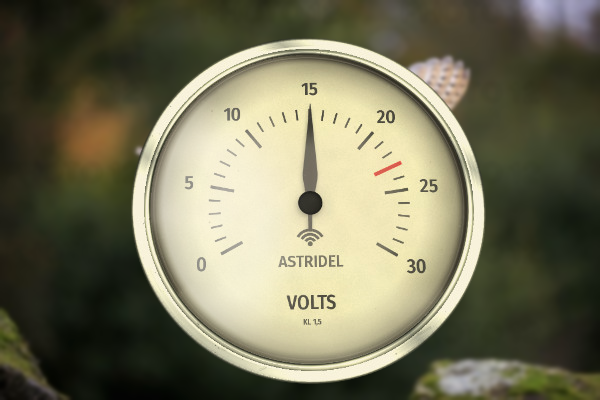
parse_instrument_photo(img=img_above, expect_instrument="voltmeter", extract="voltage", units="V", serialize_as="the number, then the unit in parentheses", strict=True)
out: 15 (V)
